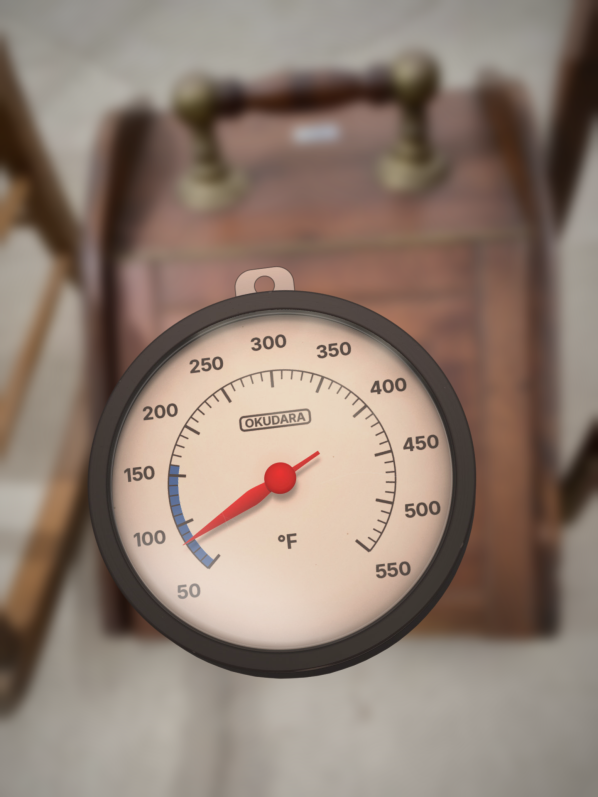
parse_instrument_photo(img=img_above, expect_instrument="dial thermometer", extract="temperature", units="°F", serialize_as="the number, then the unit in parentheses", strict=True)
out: 80 (°F)
